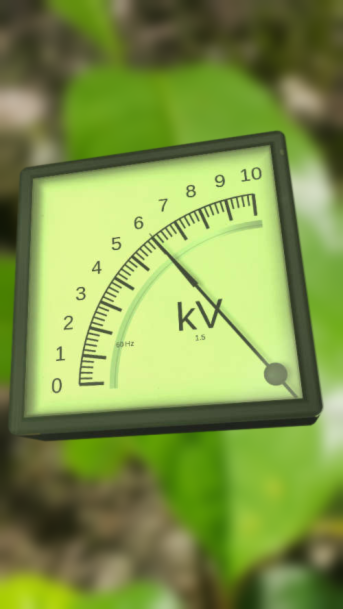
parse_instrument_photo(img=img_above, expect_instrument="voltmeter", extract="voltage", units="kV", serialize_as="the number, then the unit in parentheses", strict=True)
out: 6 (kV)
